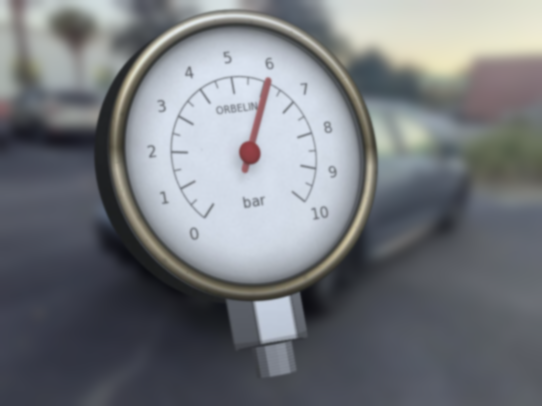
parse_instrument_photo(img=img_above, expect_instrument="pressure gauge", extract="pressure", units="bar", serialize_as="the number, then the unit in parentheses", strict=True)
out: 6 (bar)
